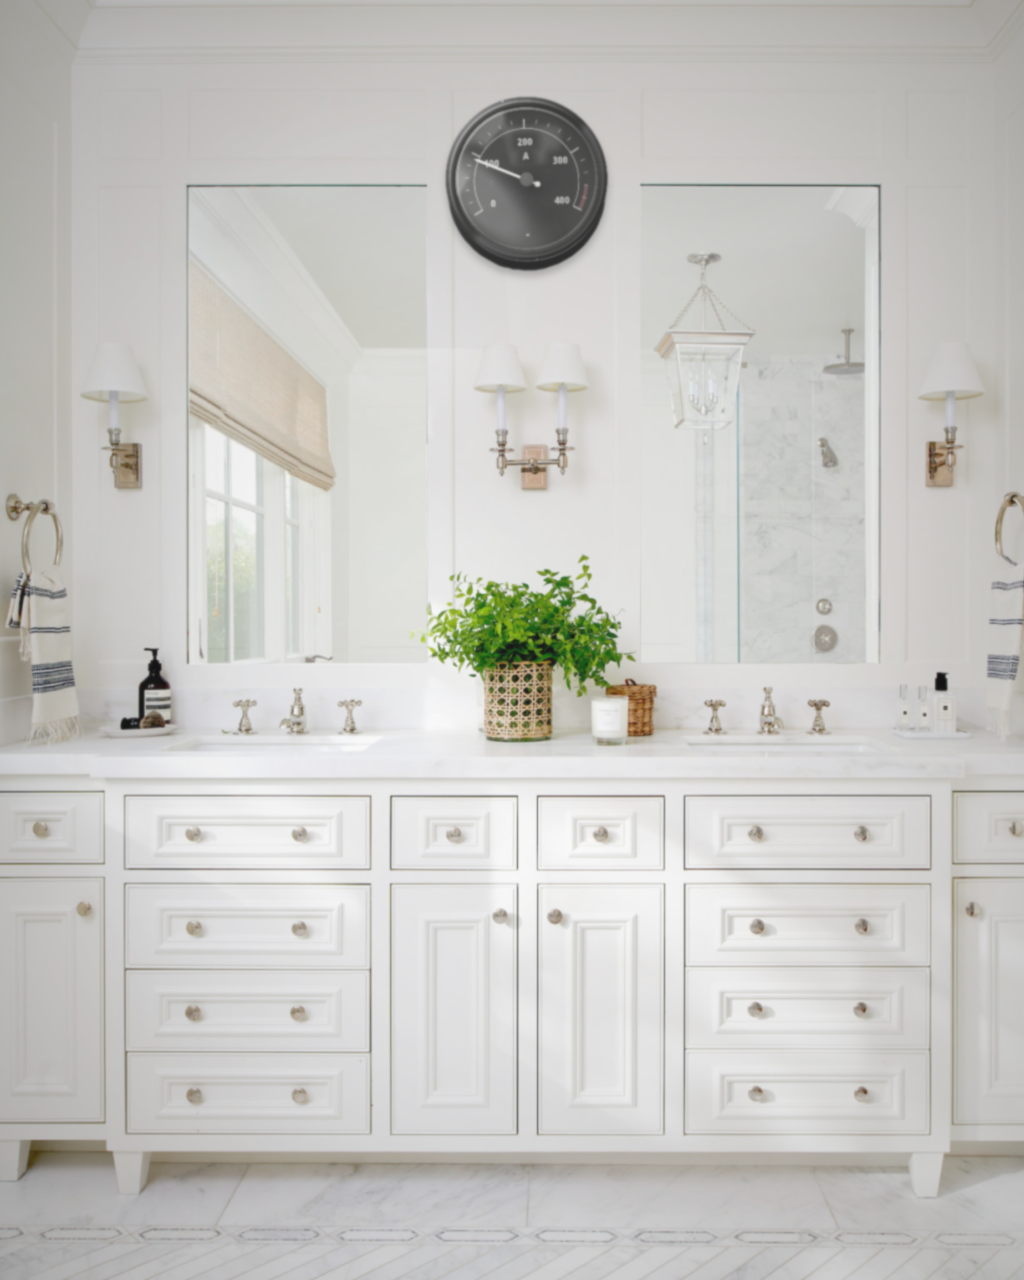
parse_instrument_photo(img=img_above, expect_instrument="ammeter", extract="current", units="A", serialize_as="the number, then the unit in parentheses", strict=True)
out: 90 (A)
